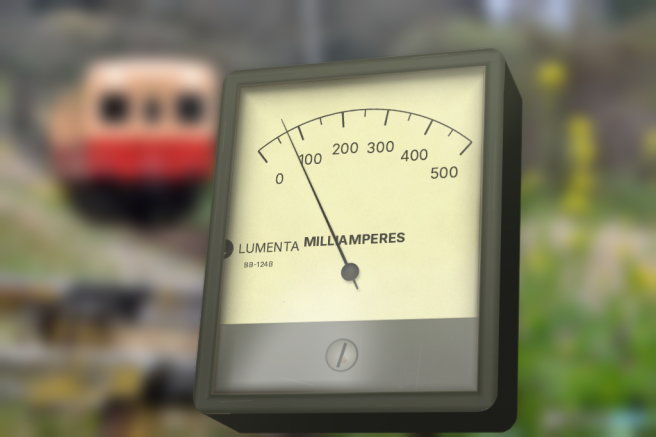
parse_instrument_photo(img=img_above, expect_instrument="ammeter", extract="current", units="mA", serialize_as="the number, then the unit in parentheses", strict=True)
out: 75 (mA)
